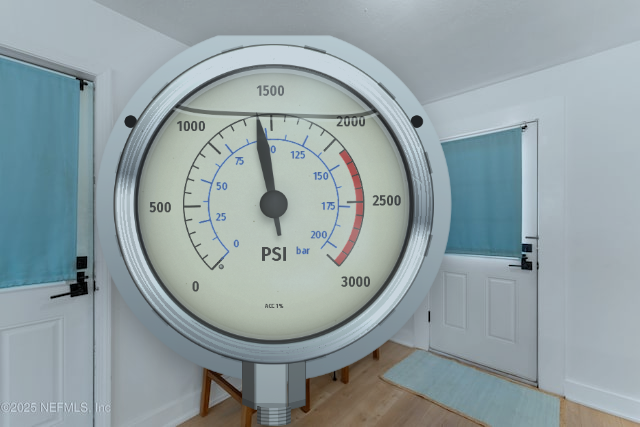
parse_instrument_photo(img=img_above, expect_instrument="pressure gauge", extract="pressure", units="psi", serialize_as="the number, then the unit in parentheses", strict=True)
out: 1400 (psi)
